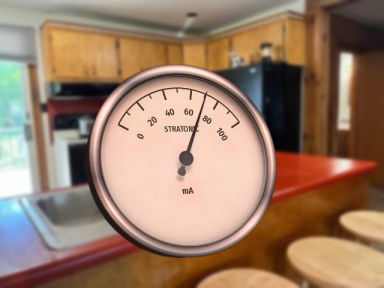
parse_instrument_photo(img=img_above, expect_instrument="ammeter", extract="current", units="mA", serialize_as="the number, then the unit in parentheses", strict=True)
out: 70 (mA)
